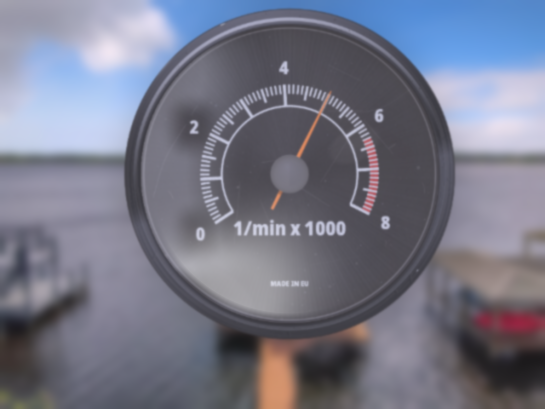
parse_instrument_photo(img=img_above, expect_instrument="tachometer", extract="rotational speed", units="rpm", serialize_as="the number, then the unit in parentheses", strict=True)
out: 5000 (rpm)
